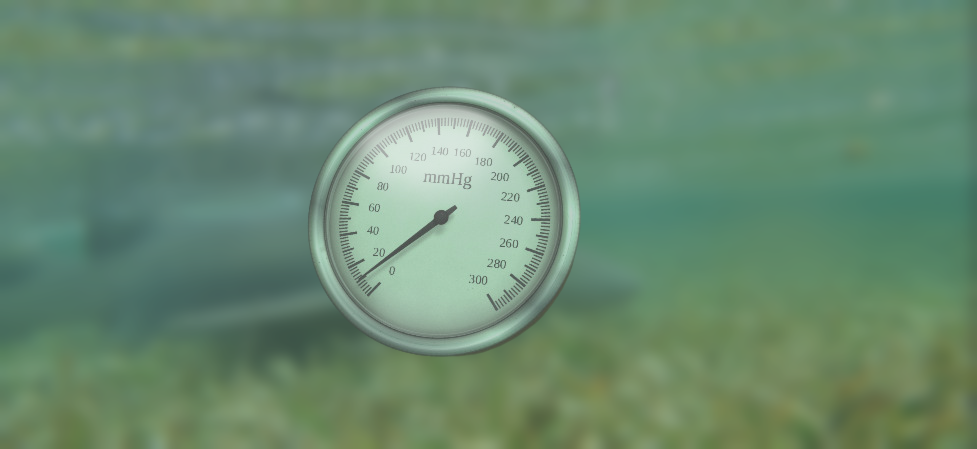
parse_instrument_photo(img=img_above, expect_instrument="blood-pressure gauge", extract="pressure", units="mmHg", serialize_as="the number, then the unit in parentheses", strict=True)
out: 10 (mmHg)
